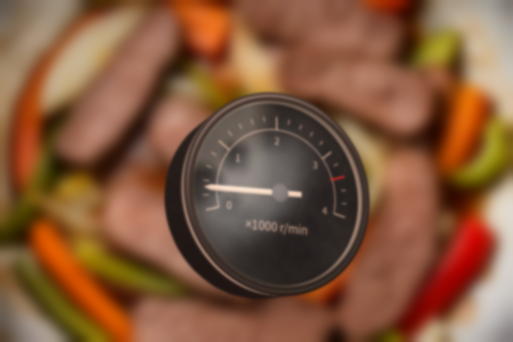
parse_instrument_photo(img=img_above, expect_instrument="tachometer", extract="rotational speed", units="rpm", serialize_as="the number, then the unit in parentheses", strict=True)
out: 300 (rpm)
